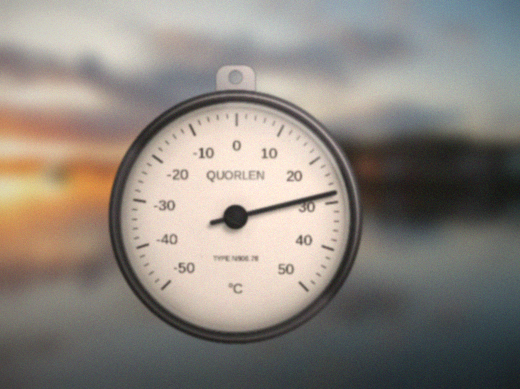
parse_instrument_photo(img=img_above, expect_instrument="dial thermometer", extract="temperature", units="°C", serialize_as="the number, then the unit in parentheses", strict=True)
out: 28 (°C)
